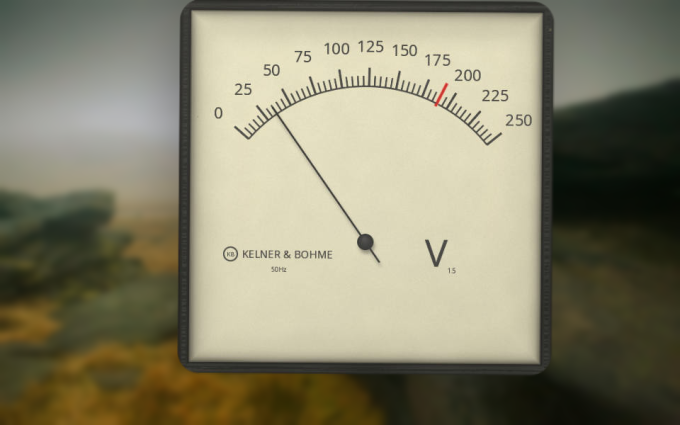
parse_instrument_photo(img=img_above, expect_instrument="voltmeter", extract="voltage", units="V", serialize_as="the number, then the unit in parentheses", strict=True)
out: 35 (V)
